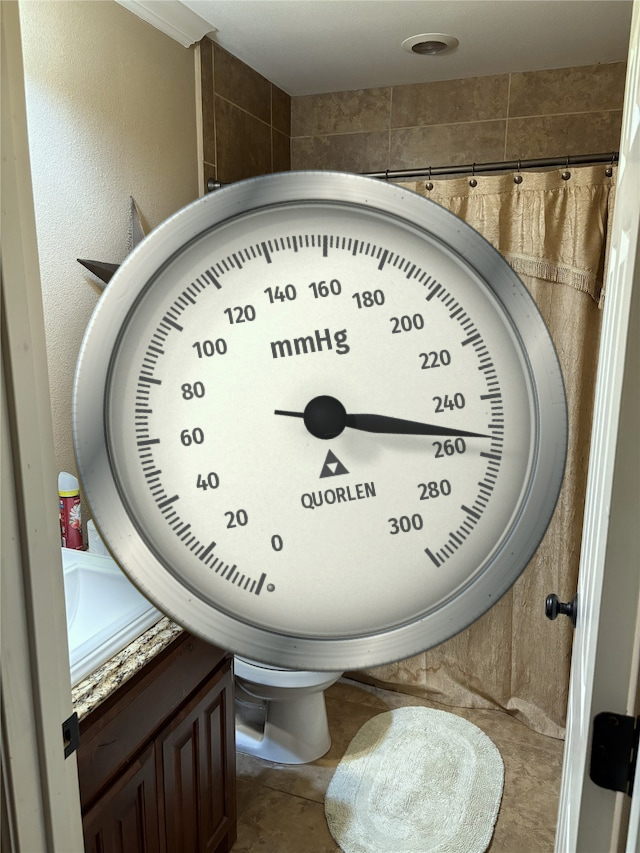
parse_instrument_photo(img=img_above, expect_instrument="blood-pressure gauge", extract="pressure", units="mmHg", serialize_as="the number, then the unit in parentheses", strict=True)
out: 254 (mmHg)
